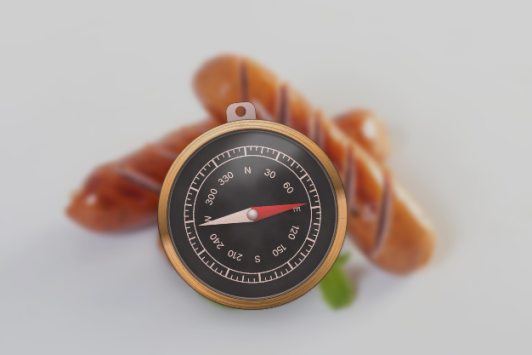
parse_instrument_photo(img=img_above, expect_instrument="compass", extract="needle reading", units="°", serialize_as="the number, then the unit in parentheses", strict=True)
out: 85 (°)
